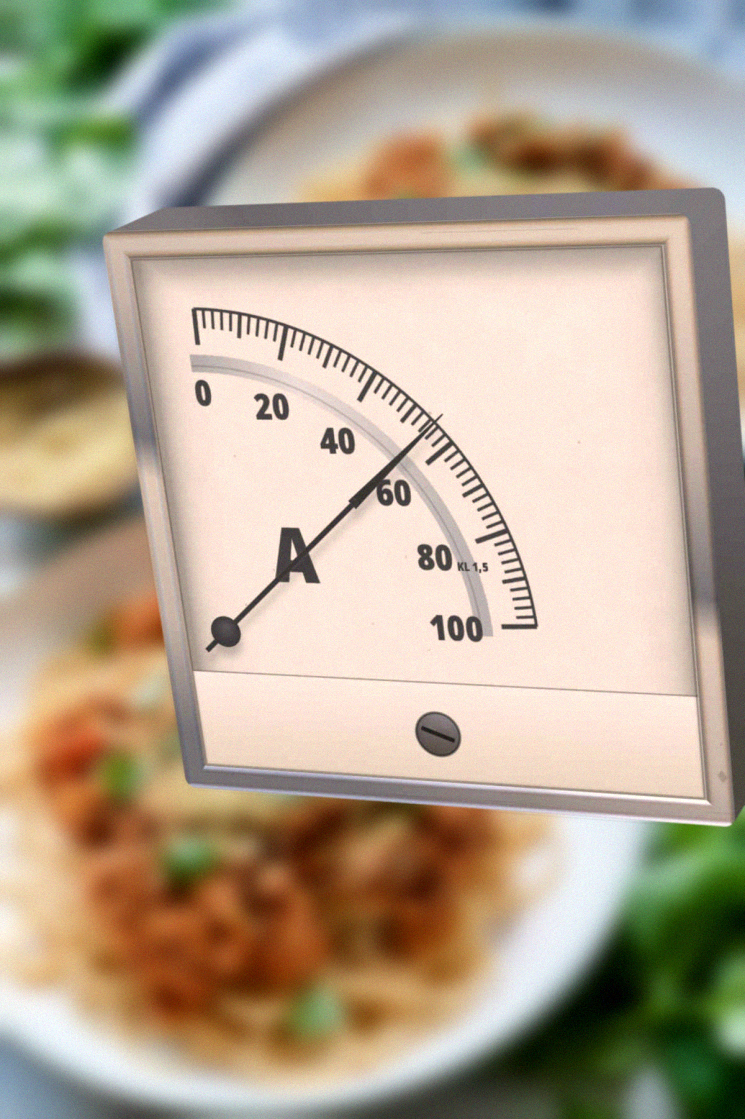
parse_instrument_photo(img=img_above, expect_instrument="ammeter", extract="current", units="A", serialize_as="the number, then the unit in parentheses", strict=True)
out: 55 (A)
